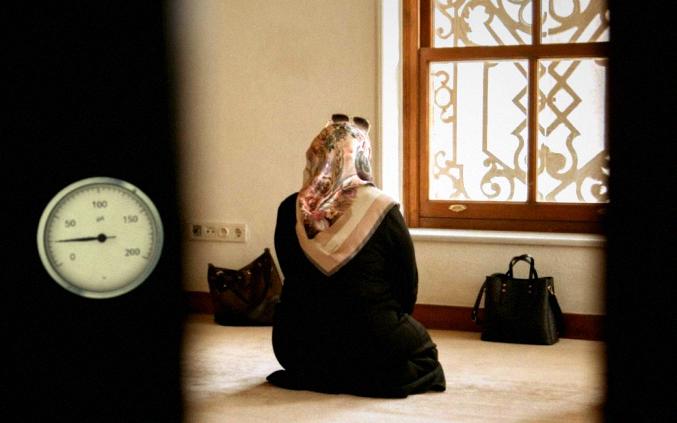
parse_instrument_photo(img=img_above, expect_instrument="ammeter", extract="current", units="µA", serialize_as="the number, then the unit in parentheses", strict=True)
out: 25 (µA)
